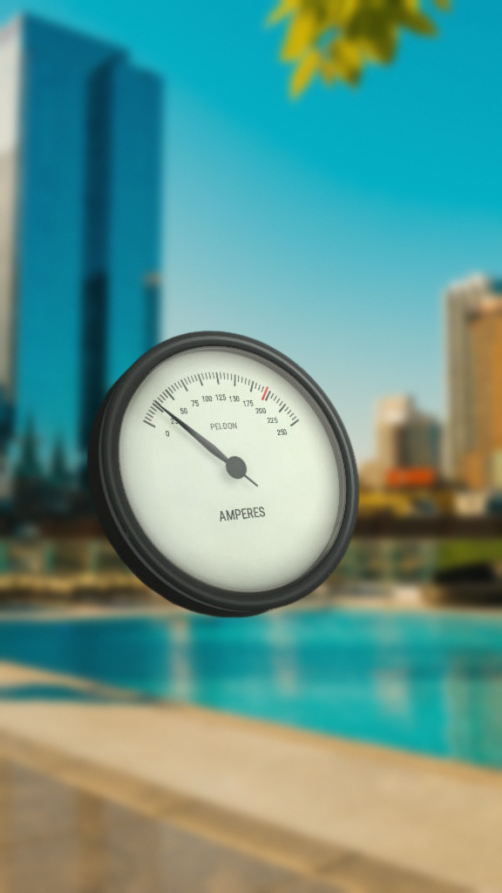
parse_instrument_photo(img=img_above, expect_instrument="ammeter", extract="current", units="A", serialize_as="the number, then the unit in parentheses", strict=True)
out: 25 (A)
